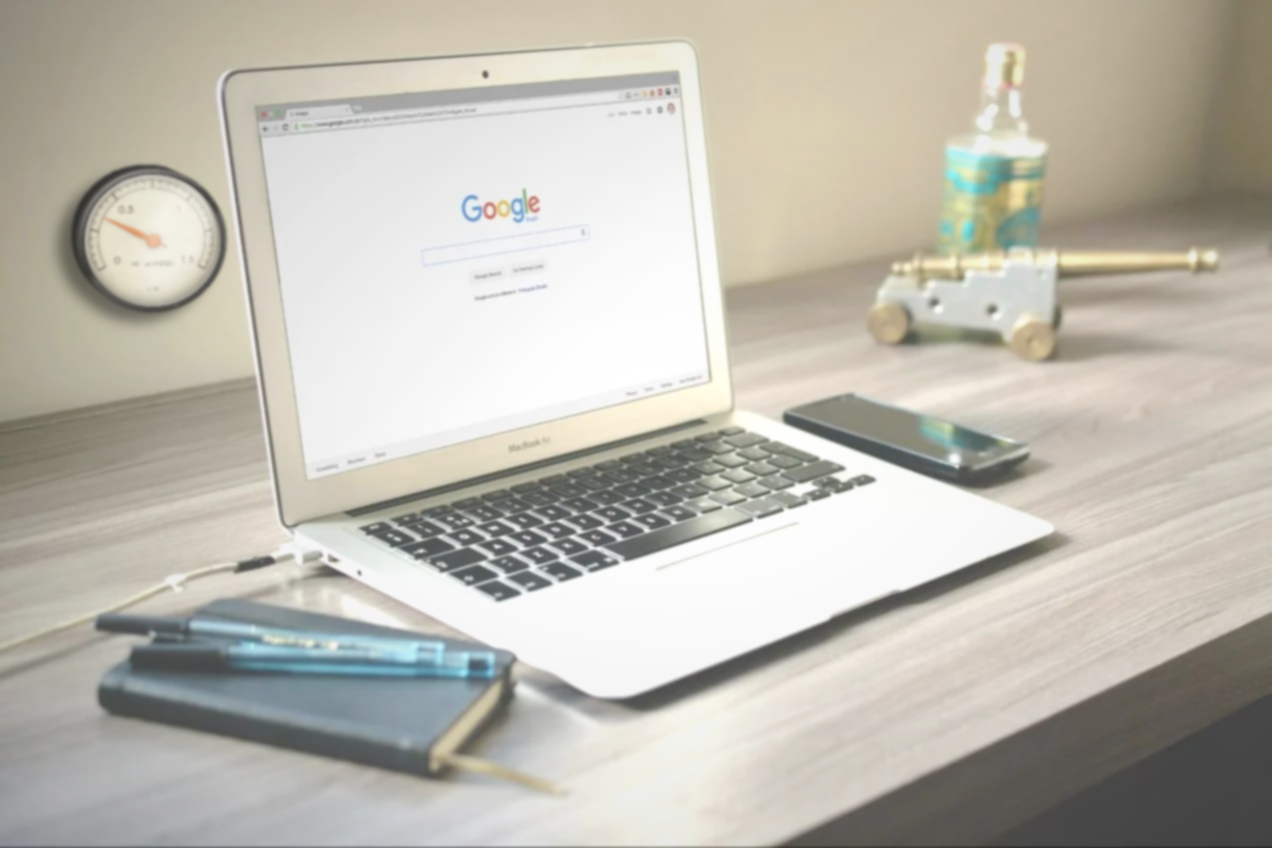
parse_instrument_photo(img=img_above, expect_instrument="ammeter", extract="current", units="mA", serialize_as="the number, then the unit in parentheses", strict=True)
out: 0.35 (mA)
